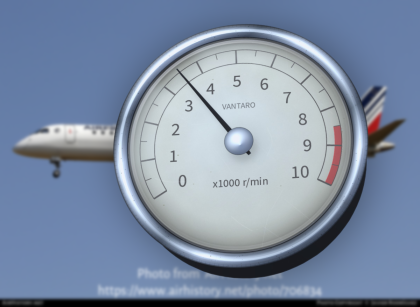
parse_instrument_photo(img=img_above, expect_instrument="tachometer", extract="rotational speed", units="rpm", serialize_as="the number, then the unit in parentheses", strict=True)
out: 3500 (rpm)
